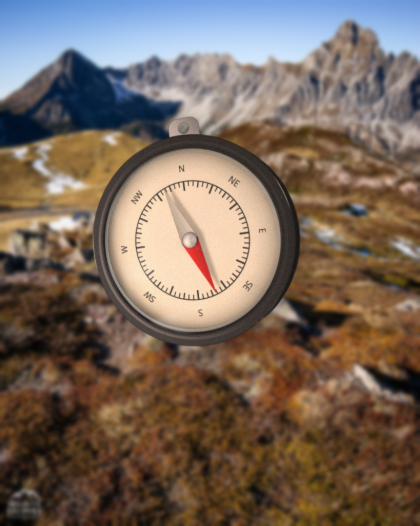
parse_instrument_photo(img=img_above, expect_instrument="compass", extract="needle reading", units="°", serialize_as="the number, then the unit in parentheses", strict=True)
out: 160 (°)
